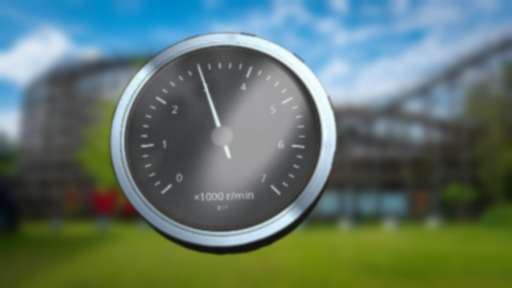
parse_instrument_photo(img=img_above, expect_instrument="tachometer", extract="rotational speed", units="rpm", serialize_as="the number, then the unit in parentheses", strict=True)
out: 3000 (rpm)
